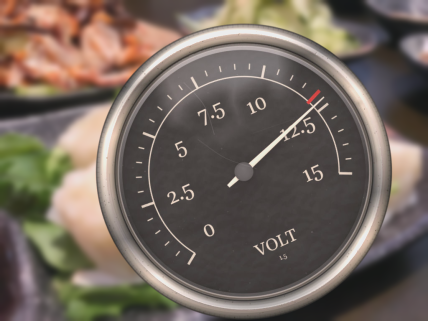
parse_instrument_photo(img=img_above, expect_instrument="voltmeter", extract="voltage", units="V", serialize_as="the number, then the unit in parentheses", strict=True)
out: 12.25 (V)
